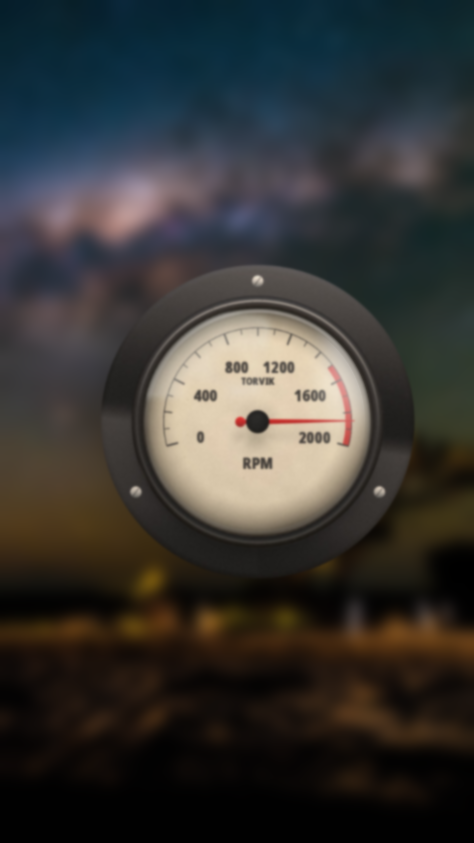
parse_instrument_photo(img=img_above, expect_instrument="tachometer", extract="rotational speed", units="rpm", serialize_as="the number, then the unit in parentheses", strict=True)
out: 1850 (rpm)
